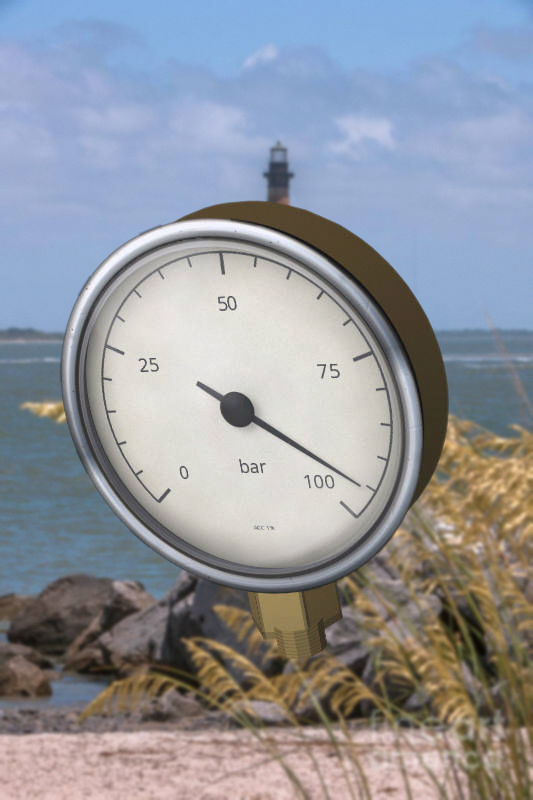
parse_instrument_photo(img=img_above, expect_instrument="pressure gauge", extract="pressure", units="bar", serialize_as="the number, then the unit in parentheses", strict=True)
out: 95 (bar)
